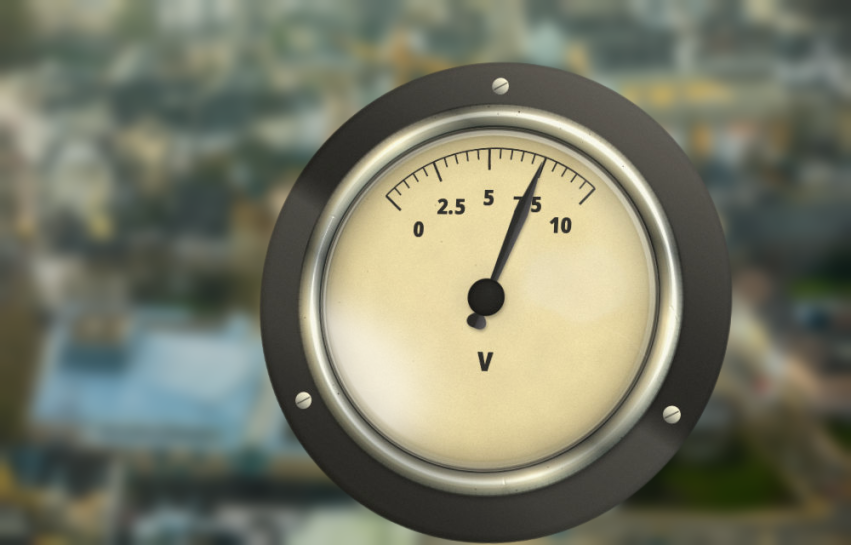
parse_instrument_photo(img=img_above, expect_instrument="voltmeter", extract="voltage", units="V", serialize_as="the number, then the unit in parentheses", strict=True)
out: 7.5 (V)
